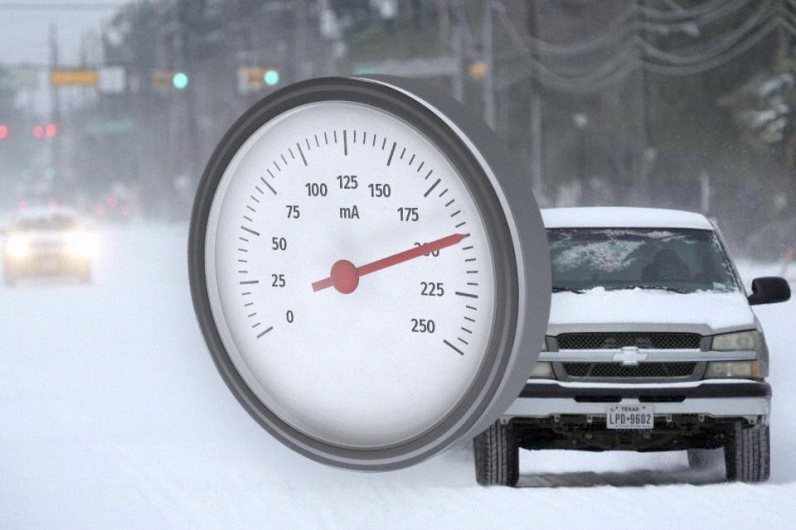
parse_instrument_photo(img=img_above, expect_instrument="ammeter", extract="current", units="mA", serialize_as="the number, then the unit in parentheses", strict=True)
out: 200 (mA)
